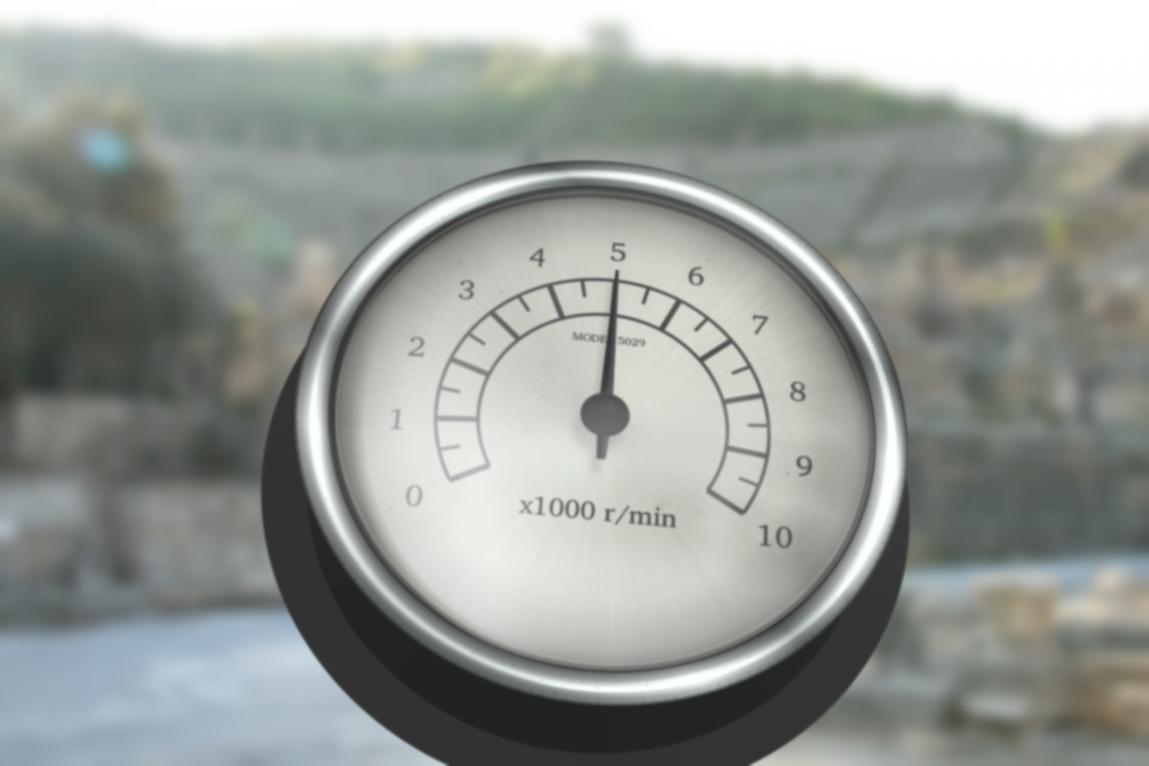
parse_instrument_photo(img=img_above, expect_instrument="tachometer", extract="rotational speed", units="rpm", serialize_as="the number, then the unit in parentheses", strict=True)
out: 5000 (rpm)
